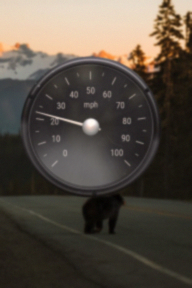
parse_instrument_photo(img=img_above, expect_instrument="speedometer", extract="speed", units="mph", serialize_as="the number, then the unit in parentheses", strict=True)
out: 22.5 (mph)
